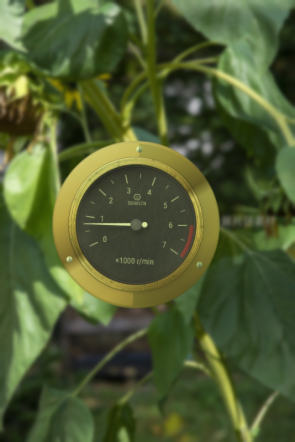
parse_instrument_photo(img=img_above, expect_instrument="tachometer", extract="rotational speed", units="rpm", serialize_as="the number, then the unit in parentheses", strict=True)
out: 750 (rpm)
